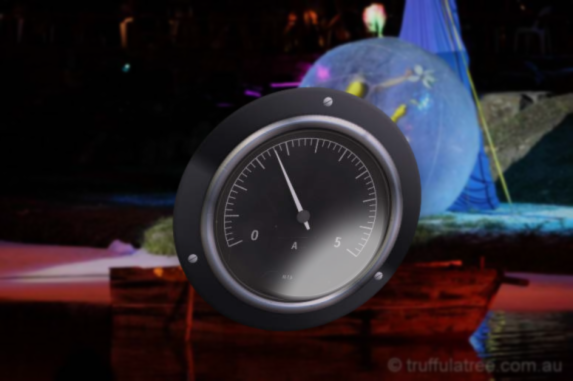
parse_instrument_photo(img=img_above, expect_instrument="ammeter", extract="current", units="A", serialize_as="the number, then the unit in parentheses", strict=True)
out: 1.8 (A)
